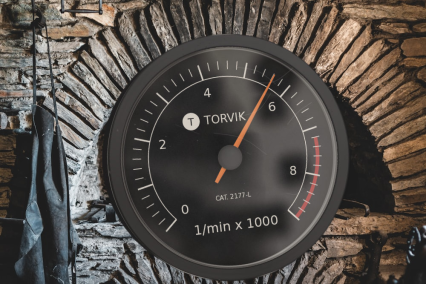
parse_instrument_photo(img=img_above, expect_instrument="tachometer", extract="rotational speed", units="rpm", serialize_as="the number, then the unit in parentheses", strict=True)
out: 5600 (rpm)
